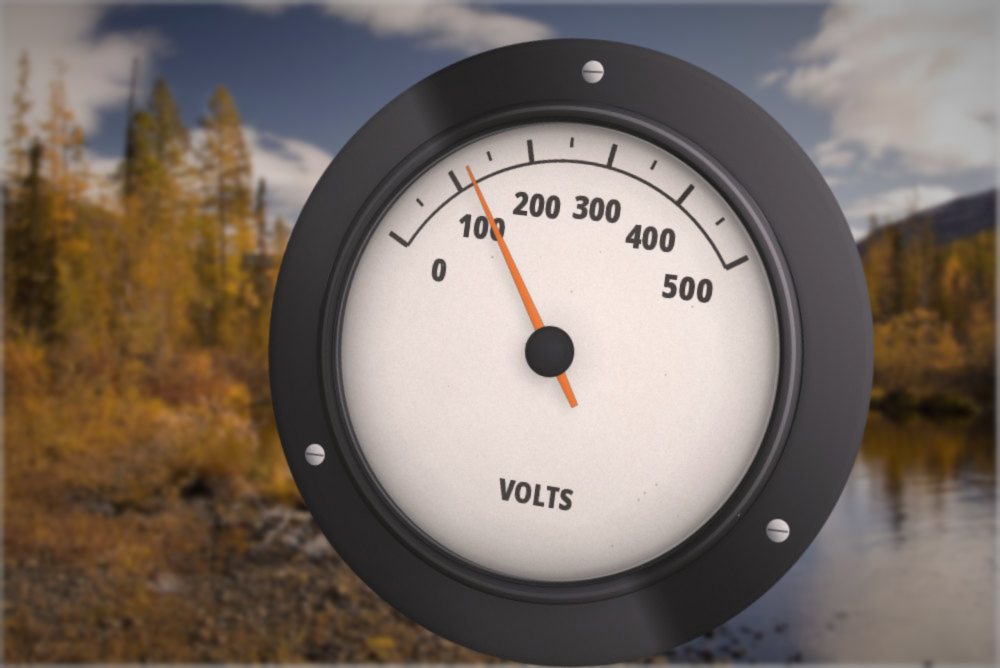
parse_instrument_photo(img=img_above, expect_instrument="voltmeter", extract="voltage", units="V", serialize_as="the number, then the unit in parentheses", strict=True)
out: 125 (V)
